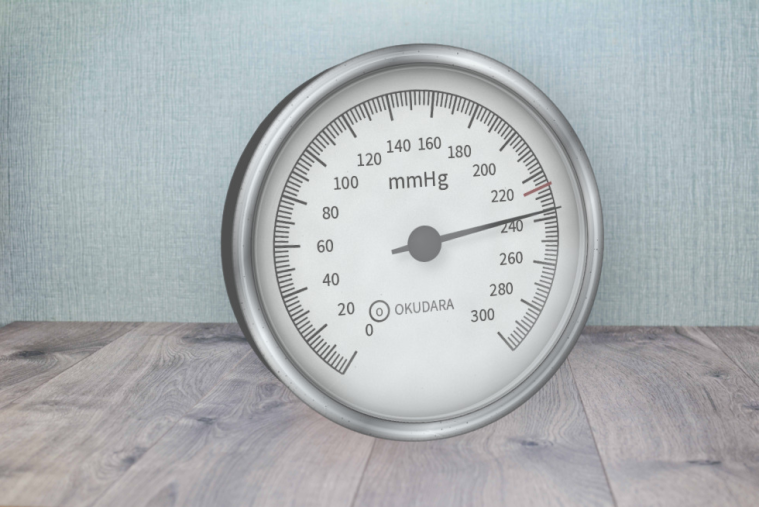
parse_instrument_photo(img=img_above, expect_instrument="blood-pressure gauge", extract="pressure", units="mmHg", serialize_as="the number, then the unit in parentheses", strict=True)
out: 236 (mmHg)
